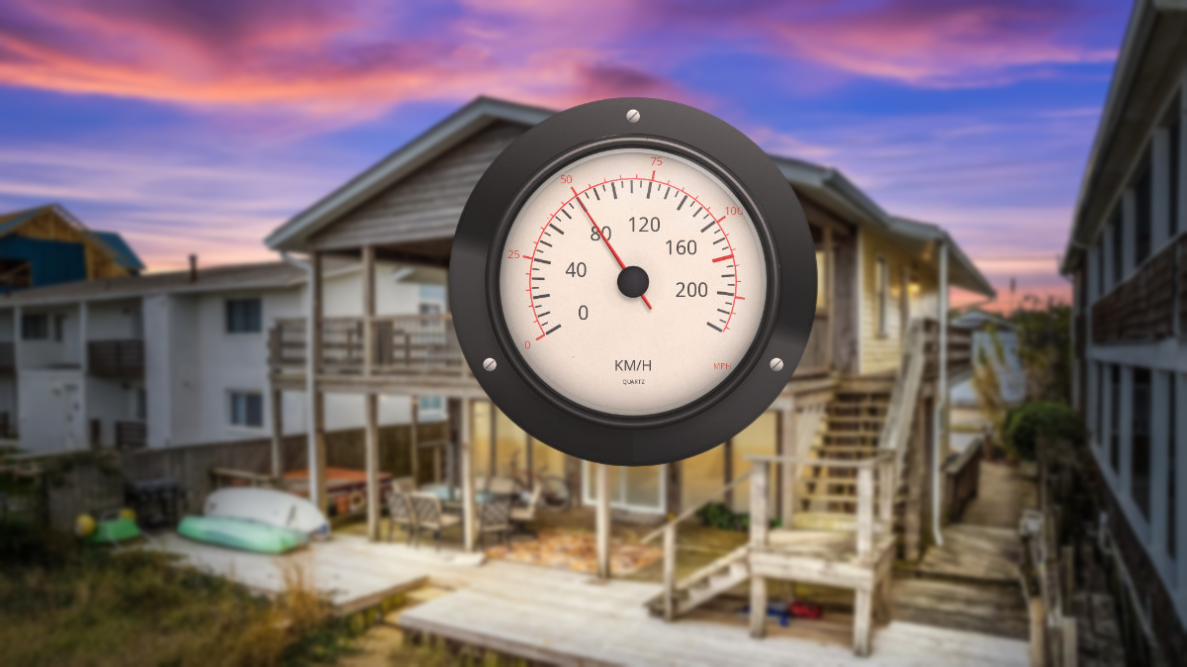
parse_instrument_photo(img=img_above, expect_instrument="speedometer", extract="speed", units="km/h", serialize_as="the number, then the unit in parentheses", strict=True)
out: 80 (km/h)
